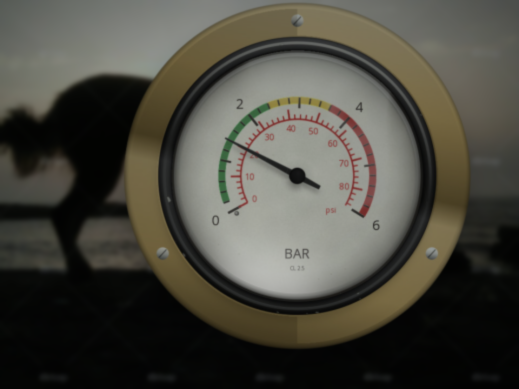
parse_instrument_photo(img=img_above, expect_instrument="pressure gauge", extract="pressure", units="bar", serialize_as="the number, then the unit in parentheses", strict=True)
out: 1.4 (bar)
